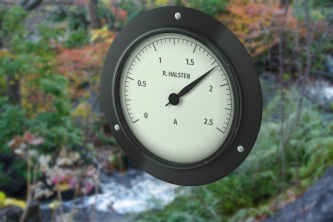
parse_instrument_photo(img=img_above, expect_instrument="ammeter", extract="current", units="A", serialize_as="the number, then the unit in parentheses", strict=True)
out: 1.8 (A)
